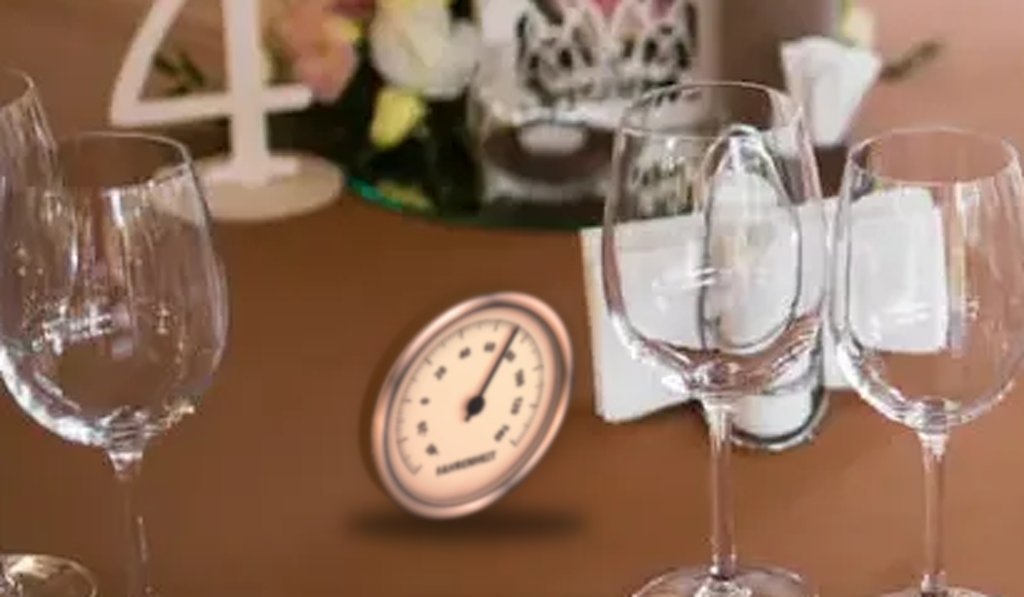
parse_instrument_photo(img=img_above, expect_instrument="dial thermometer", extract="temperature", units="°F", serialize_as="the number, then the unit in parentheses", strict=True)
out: 70 (°F)
